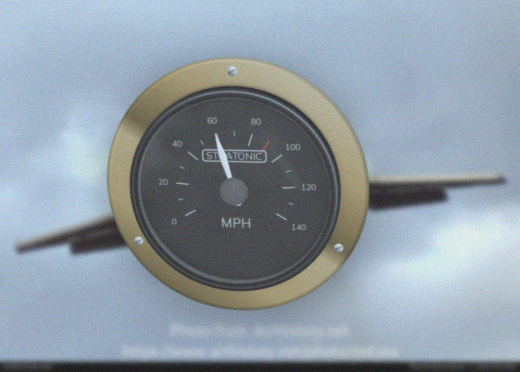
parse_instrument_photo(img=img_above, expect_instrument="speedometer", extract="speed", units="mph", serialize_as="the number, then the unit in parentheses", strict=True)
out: 60 (mph)
